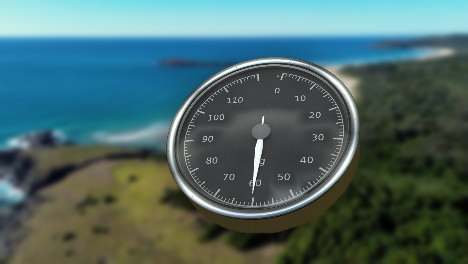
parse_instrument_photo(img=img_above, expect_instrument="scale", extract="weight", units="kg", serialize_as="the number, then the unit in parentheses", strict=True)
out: 60 (kg)
